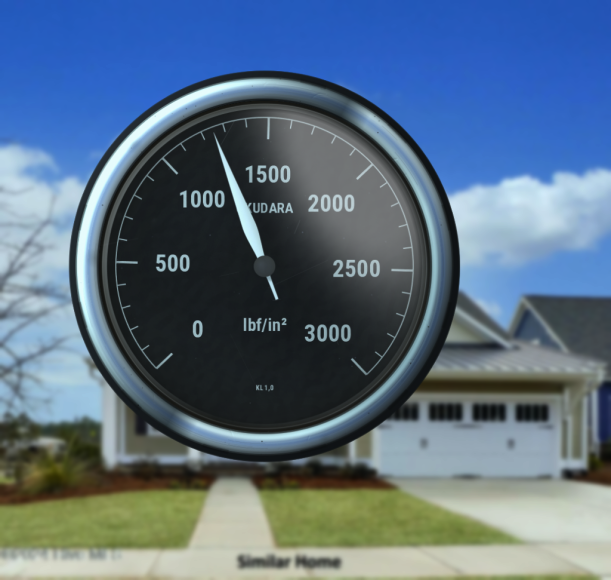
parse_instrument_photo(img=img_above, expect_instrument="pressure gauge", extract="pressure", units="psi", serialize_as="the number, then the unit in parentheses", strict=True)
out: 1250 (psi)
